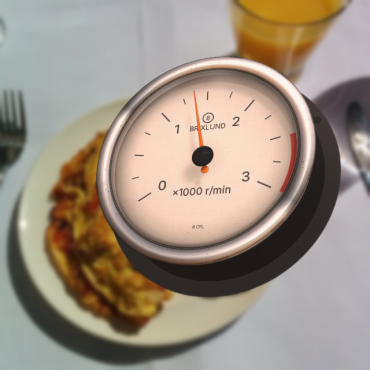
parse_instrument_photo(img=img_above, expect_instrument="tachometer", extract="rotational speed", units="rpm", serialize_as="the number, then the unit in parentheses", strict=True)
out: 1375 (rpm)
